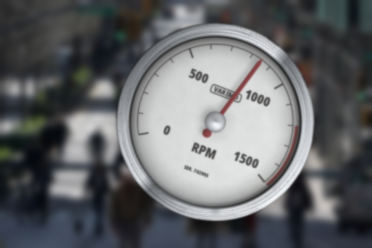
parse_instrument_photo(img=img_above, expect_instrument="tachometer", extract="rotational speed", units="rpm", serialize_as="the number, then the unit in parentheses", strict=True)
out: 850 (rpm)
